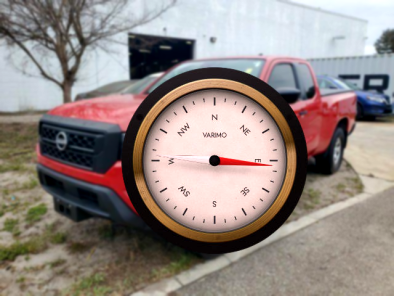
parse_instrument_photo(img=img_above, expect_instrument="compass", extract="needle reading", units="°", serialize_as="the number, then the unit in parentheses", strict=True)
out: 95 (°)
